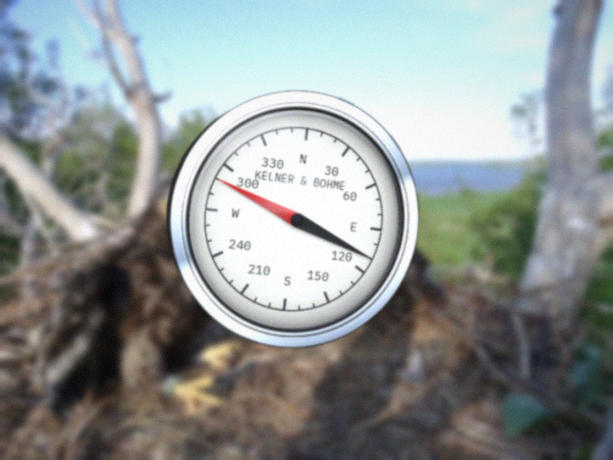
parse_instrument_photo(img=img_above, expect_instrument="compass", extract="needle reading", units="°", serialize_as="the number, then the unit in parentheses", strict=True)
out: 290 (°)
